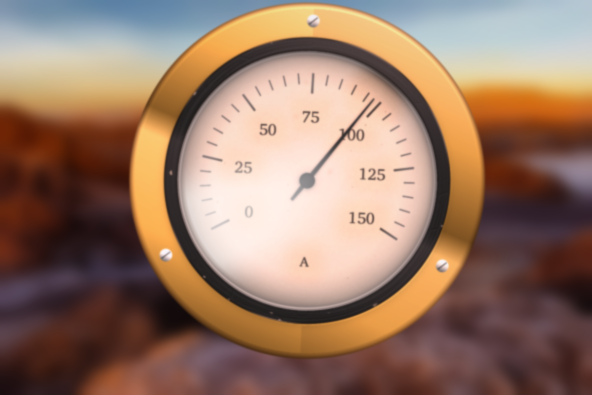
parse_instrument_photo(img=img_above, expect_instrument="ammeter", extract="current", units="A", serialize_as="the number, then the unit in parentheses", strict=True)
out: 97.5 (A)
